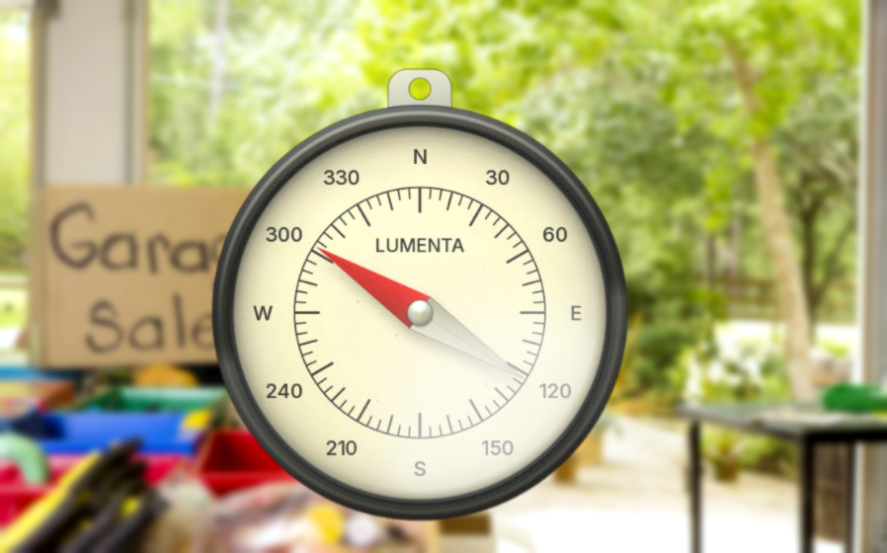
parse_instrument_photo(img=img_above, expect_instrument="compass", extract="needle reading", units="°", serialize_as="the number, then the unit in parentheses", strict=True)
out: 302.5 (°)
